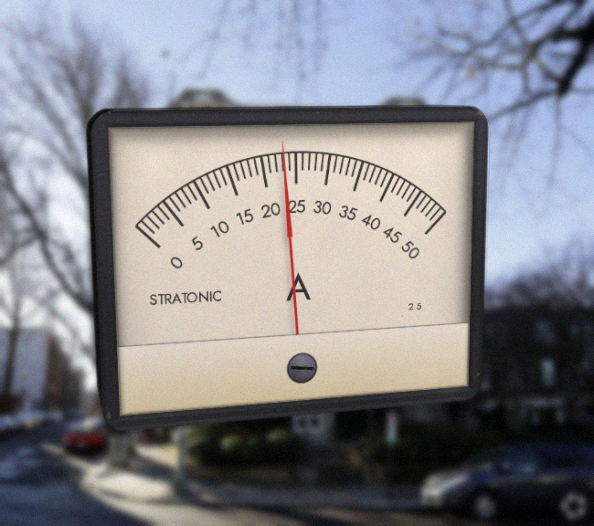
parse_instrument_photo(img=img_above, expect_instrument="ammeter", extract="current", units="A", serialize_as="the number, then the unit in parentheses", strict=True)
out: 23 (A)
